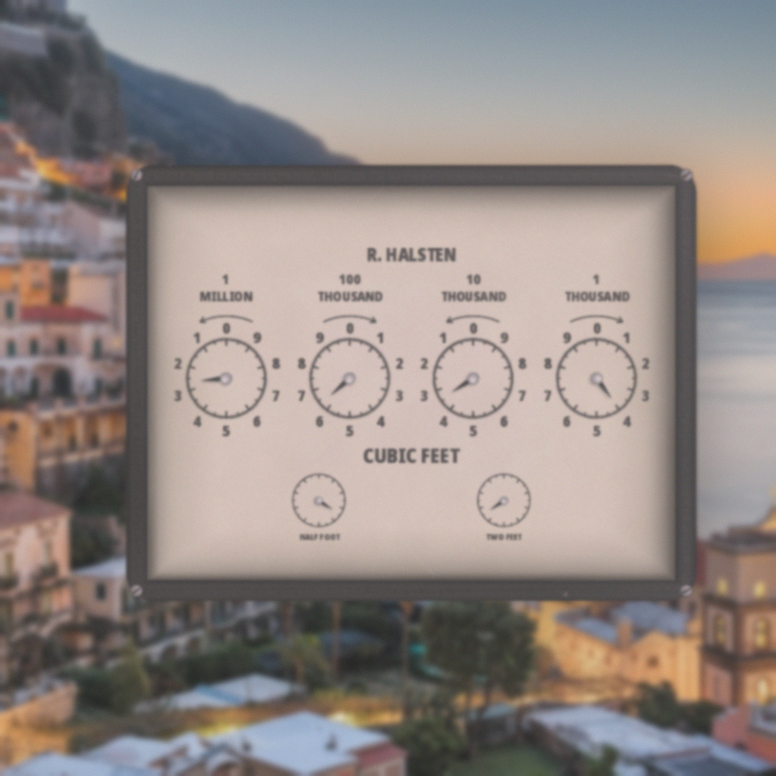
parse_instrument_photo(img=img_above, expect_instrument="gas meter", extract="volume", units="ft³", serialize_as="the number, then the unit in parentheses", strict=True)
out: 263400 (ft³)
